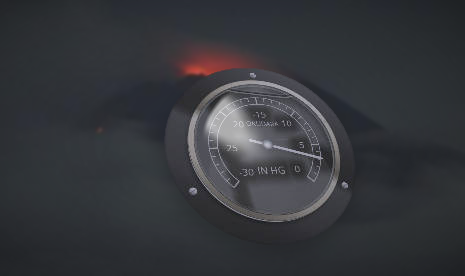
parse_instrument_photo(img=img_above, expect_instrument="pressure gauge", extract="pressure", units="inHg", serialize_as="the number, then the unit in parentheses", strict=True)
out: -3 (inHg)
